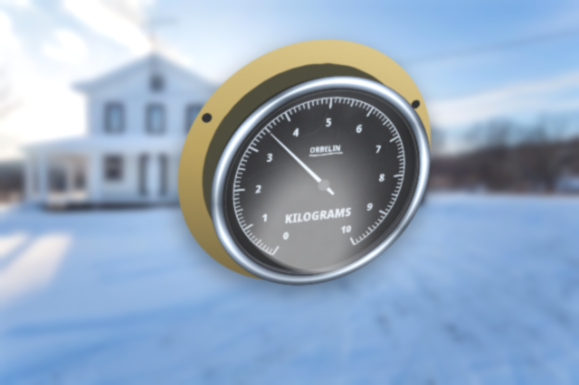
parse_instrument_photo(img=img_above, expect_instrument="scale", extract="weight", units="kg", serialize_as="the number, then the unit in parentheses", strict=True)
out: 3.5 (kg)
